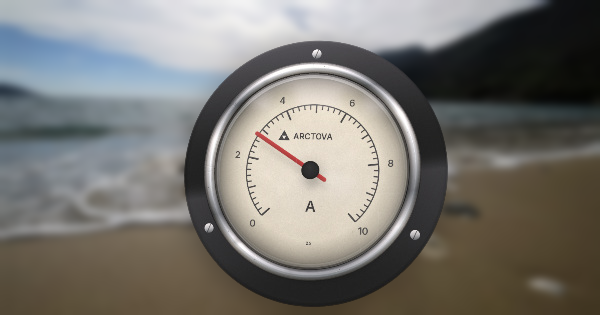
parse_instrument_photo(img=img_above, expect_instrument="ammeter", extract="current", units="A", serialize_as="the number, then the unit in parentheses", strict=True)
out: 2.8 (A)
